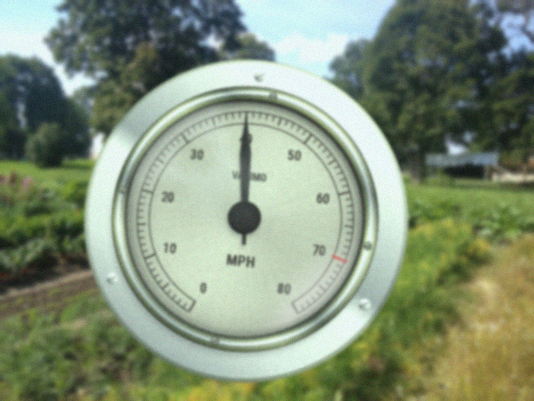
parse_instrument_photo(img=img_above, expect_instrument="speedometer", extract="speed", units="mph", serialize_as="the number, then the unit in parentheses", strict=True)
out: 40 (mph)
